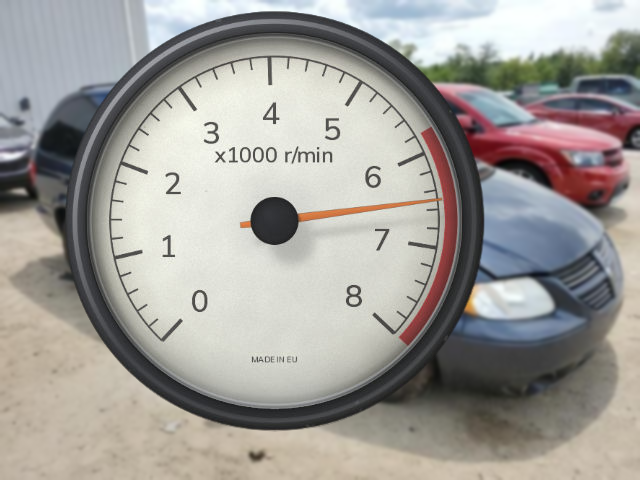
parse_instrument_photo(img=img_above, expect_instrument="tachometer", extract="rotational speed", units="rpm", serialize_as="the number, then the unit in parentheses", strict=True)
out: 6500 (rpm)
